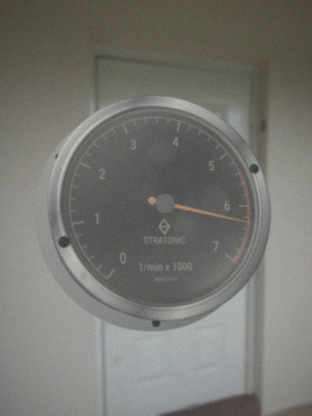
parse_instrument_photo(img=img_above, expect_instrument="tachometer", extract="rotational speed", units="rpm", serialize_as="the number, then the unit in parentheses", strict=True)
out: 6300 (rpm)
